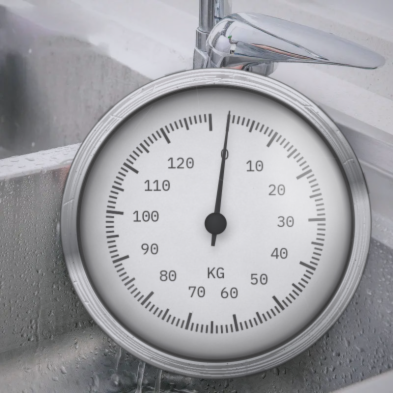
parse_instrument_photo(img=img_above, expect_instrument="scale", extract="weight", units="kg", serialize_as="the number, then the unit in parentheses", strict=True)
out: 0 (kg)
